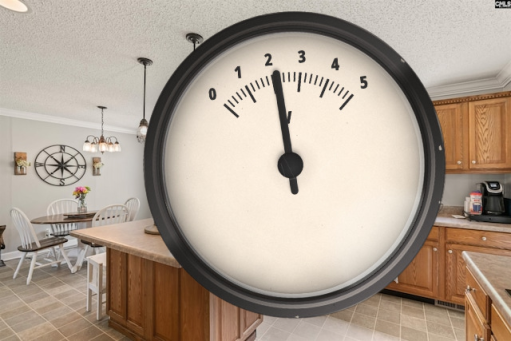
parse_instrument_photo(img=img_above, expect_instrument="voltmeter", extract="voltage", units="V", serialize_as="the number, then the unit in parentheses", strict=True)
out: 2.2 (V)
